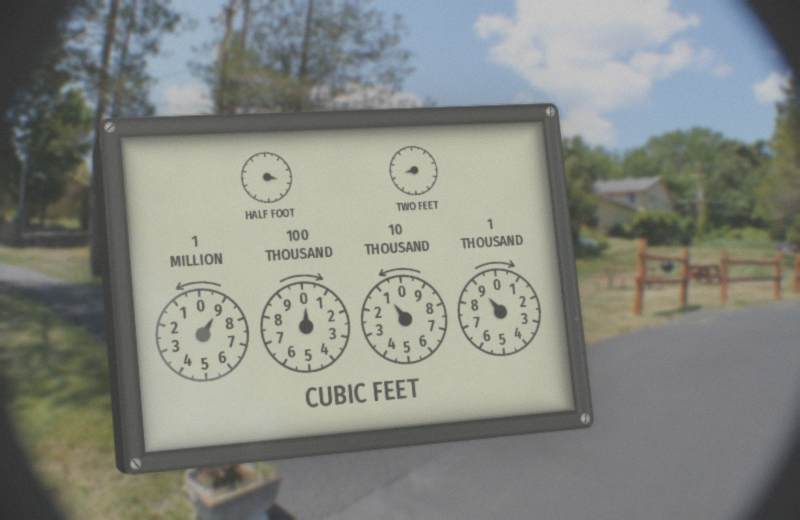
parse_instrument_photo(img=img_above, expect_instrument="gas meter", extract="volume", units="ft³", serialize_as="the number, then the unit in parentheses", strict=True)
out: 900900 (ft³)
